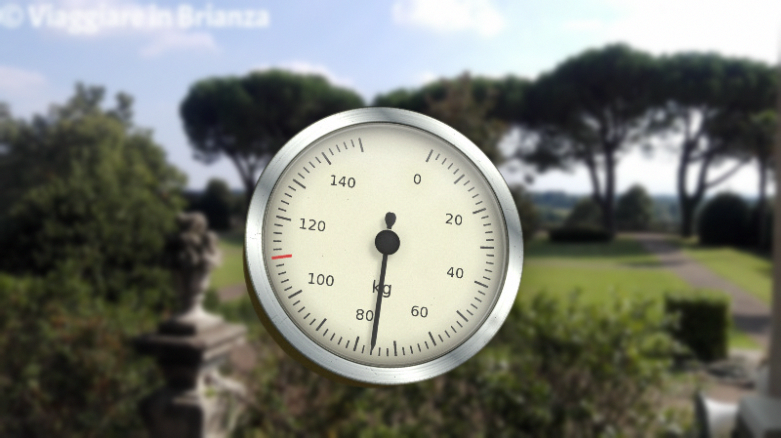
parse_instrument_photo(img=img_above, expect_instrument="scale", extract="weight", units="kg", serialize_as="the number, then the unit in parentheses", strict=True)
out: 76 (kg)
